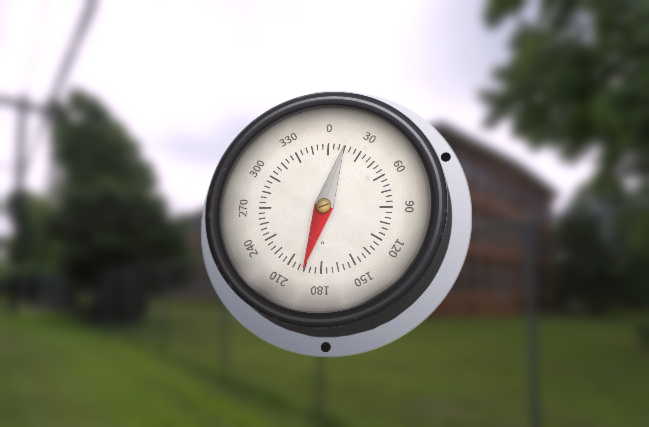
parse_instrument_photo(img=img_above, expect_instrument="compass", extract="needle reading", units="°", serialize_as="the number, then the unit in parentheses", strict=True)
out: 195 (°)
